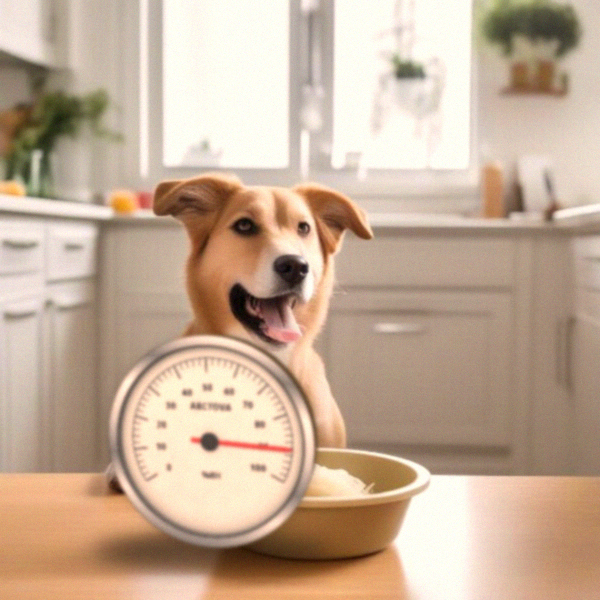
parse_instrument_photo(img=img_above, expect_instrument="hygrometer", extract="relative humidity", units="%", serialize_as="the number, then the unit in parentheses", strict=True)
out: 90 (%)
